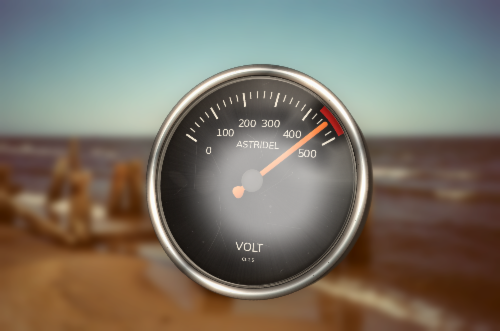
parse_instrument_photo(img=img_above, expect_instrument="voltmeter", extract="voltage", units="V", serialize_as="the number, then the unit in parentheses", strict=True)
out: 460 (V)
